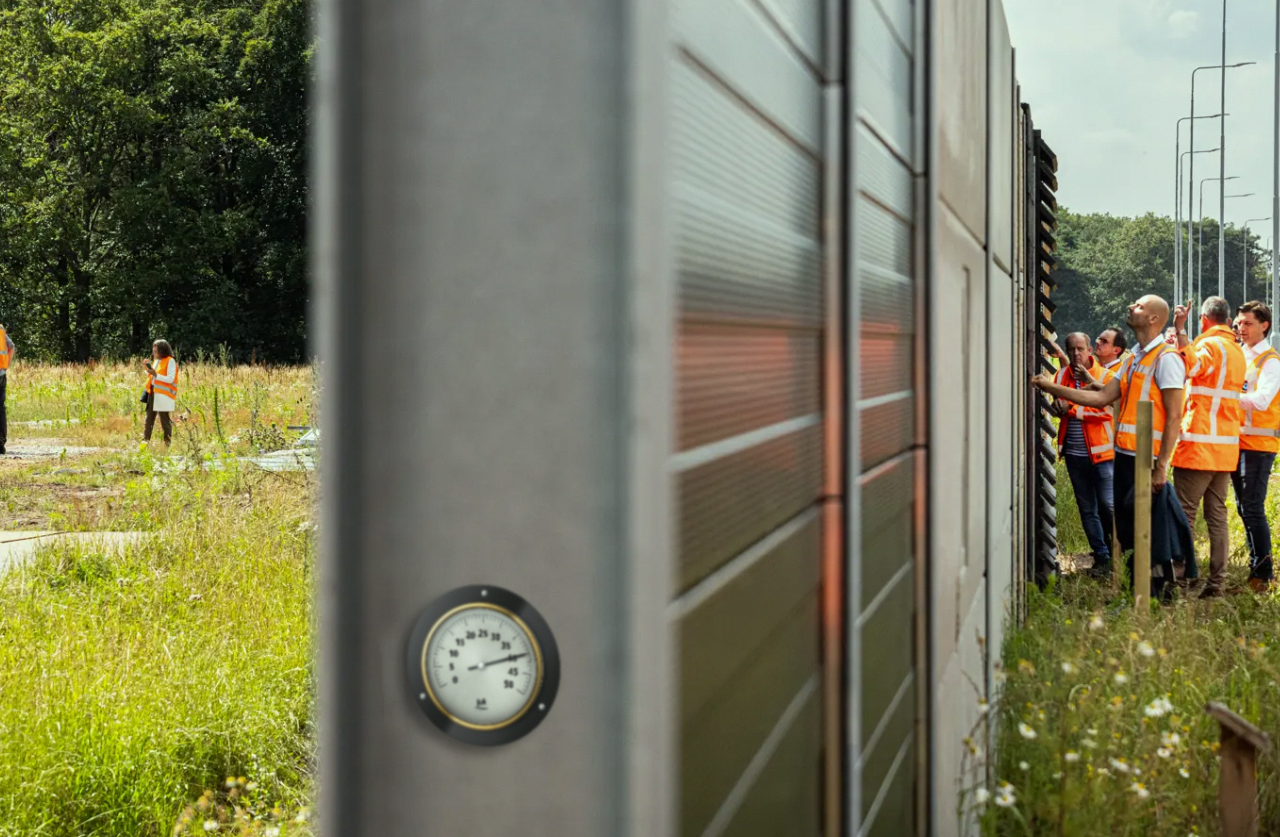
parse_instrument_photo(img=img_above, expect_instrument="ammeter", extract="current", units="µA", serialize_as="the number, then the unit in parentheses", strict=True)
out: 40 (µA)
